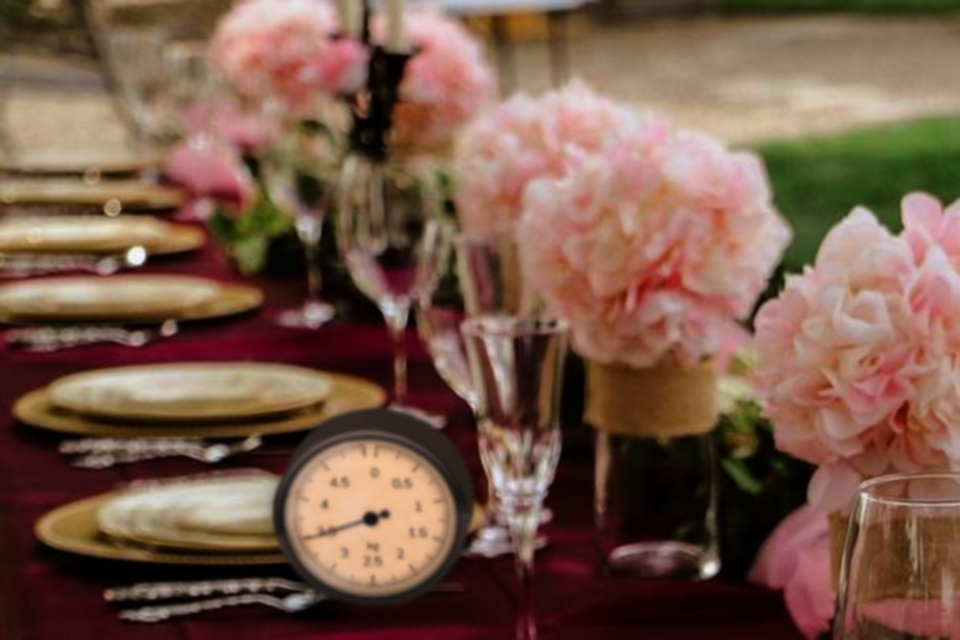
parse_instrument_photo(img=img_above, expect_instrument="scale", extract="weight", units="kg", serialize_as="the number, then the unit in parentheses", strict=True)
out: 3.5 (kg)
